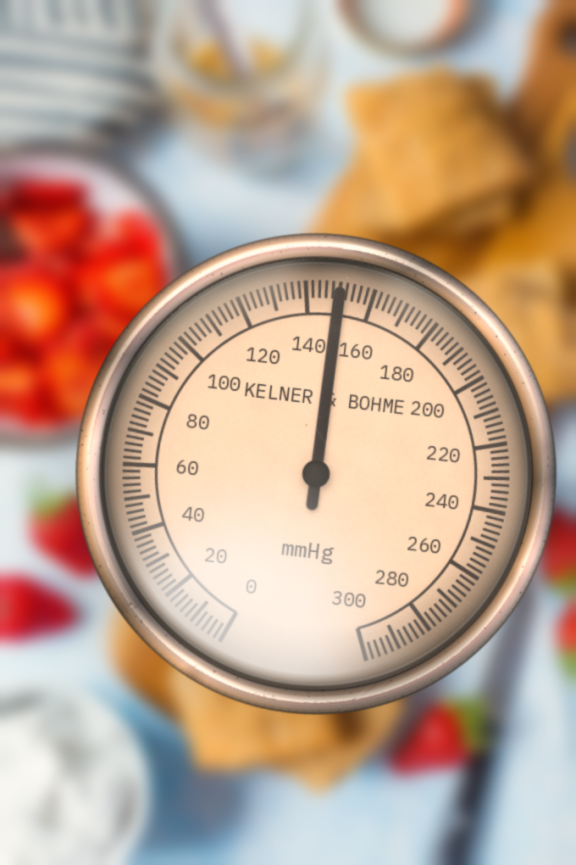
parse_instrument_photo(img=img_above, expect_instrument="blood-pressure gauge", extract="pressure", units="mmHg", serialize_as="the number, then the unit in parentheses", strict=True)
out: 150 (mmHg)
